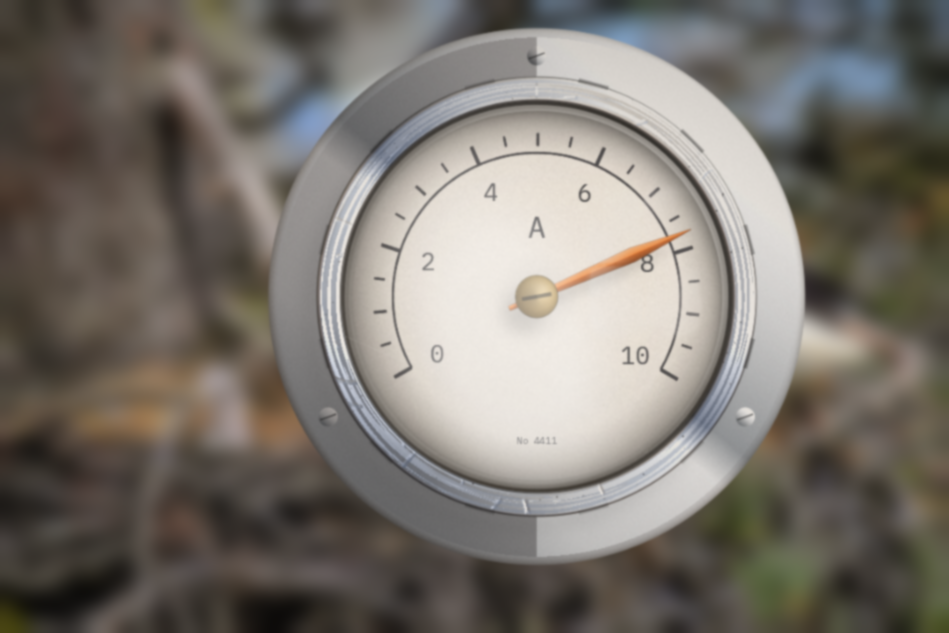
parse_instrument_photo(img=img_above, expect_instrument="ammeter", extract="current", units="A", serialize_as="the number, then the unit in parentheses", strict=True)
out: 7.75 (A)
